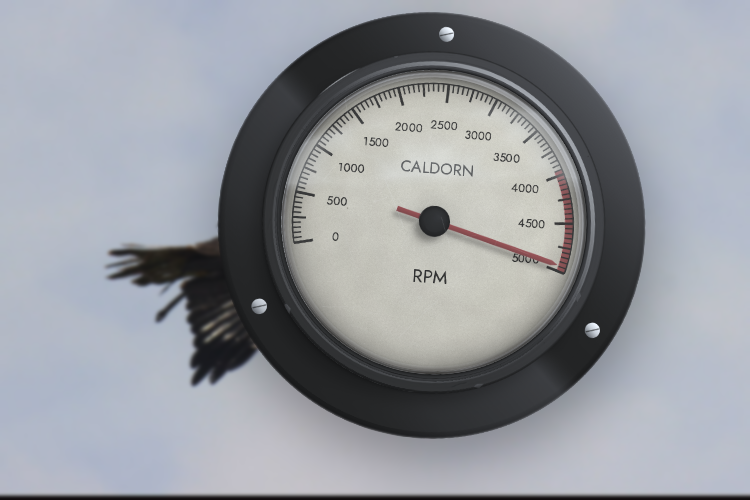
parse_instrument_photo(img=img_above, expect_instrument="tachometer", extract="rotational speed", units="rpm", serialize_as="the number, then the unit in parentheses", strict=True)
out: 4950 (rpm)
